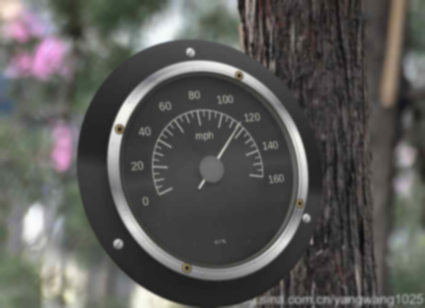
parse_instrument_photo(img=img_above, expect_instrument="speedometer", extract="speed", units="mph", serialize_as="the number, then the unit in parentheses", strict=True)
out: 115 (mph)
